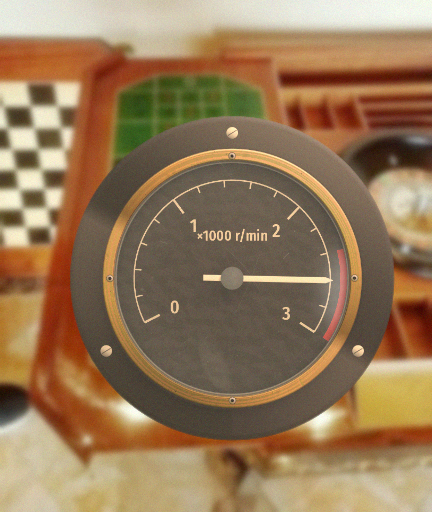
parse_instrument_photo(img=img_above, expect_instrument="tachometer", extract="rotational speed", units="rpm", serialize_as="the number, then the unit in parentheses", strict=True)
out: 2600 (rpm)
